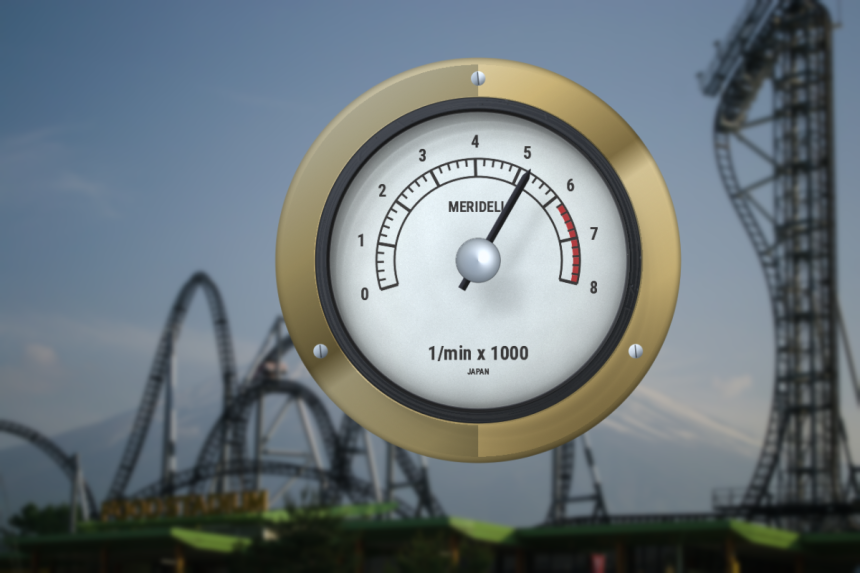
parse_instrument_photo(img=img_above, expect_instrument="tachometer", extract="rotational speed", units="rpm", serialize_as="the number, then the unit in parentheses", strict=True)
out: 5200 (rpm)
